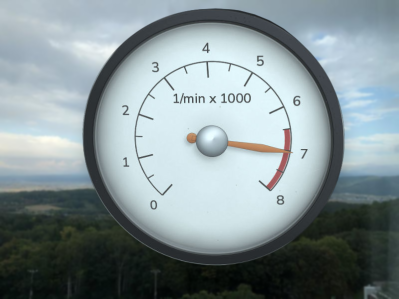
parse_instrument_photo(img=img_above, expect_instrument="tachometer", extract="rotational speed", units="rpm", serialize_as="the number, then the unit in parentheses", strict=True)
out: 7000 (rpm)
